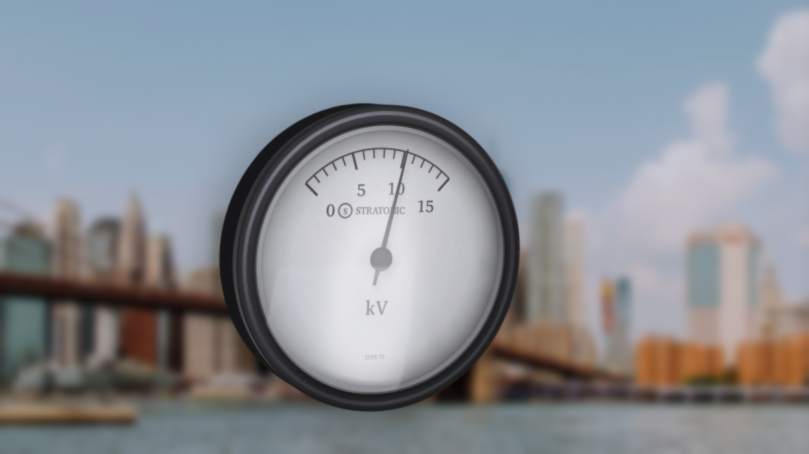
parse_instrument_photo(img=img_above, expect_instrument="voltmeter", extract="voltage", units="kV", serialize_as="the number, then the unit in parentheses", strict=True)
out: 10 (kV)
